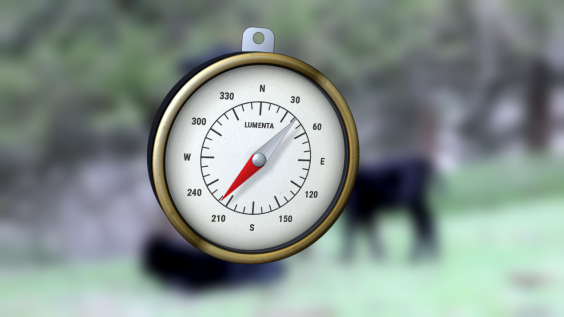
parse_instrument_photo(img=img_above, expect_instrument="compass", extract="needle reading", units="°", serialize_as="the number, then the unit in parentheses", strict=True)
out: 220 (°)
